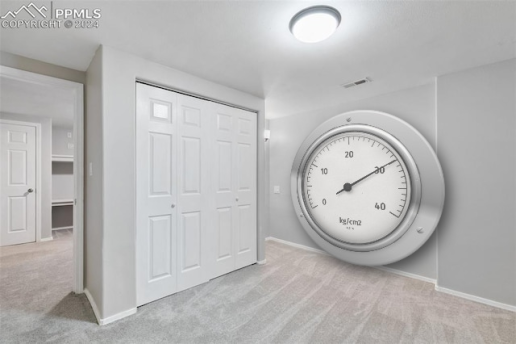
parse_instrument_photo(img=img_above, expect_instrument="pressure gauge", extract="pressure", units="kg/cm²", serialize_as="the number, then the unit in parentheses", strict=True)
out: 30 (kg/cm²)
